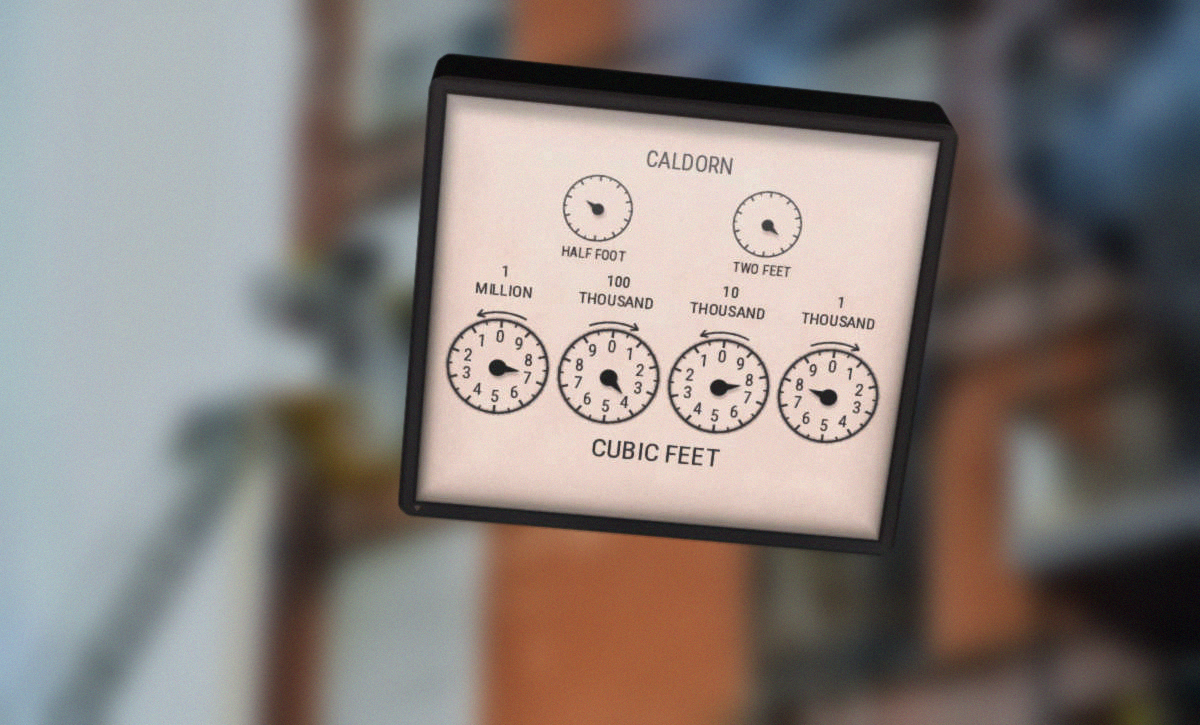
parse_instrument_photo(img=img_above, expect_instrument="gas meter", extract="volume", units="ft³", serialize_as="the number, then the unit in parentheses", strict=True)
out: 737800 (ft³)
